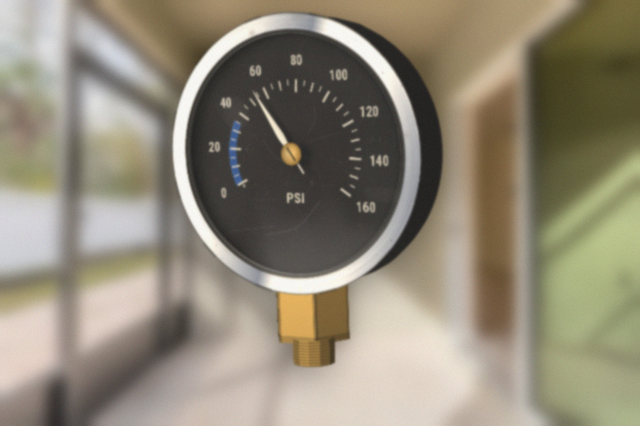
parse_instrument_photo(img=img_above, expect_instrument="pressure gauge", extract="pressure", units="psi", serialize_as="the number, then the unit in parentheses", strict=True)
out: 55 (psi)
